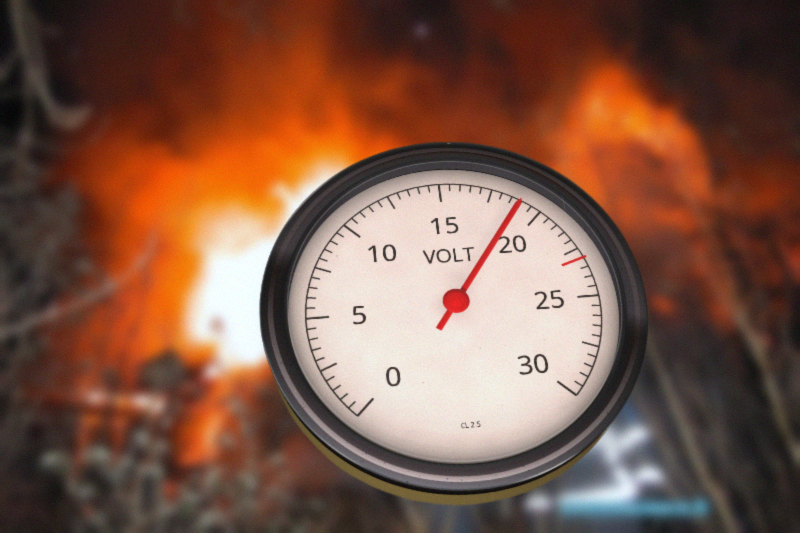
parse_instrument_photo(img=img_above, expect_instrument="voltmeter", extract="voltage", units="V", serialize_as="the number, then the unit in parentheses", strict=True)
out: 19 (V)
